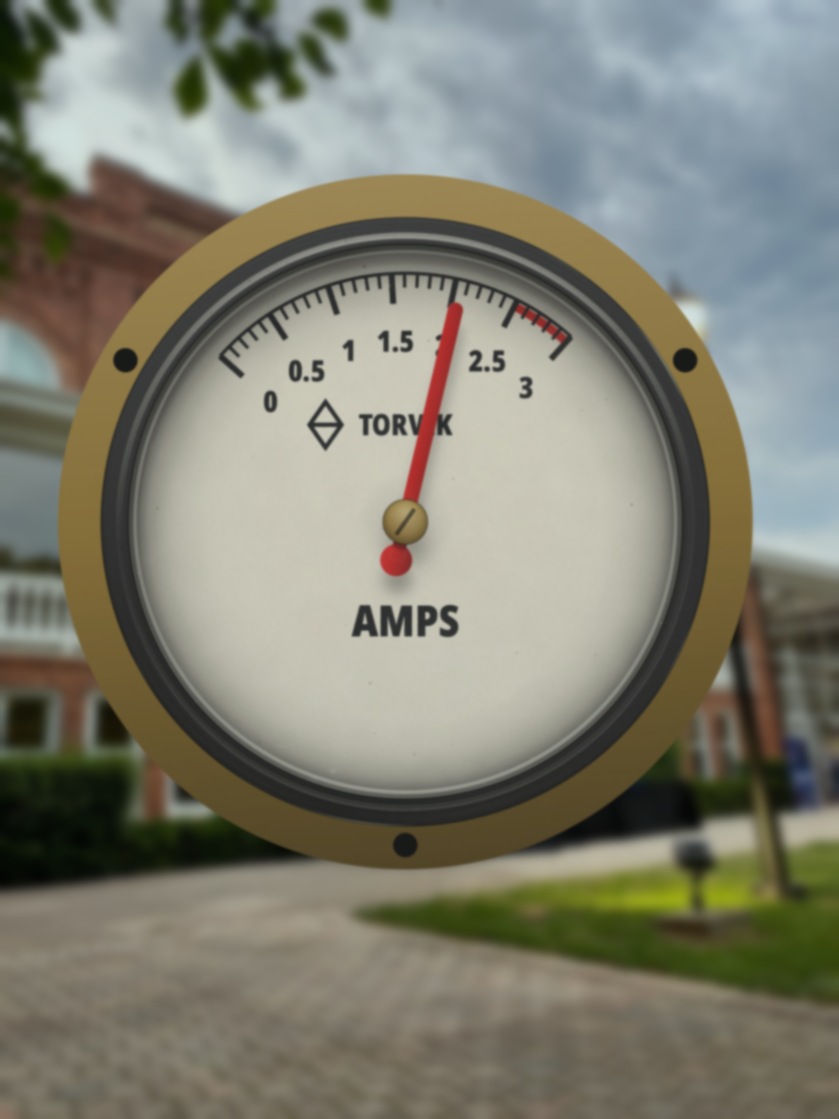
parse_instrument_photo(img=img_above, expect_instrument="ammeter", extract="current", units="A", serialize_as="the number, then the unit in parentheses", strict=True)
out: 2.05 (A)
